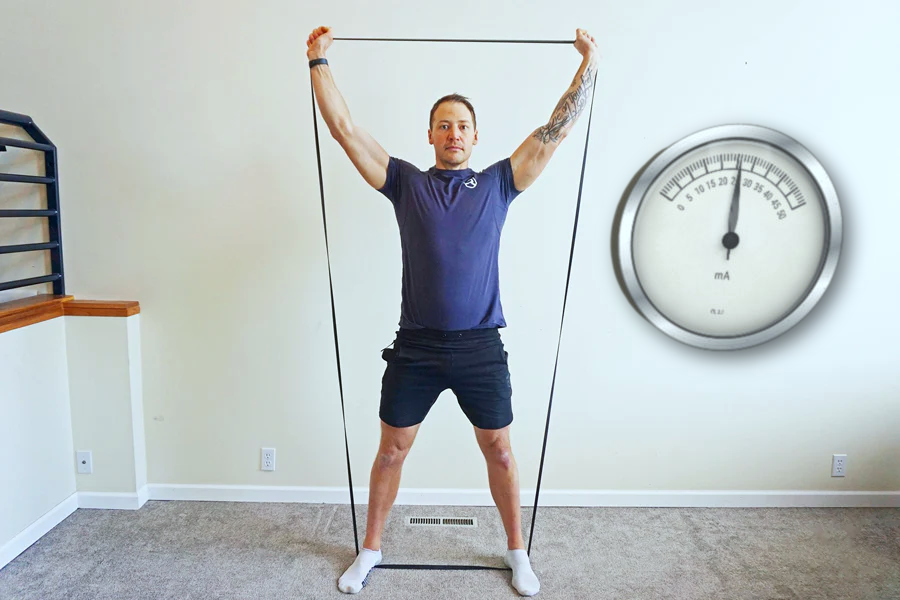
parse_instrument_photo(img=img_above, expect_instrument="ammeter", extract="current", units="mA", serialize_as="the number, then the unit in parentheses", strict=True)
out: 25 (mA)
